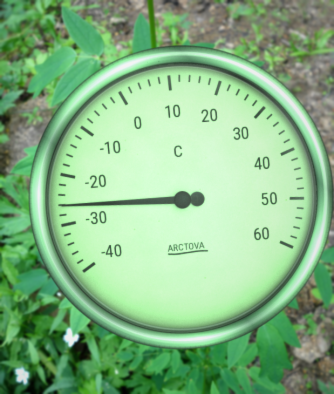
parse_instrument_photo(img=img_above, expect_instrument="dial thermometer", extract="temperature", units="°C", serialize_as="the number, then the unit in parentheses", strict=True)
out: -26 (°C)
